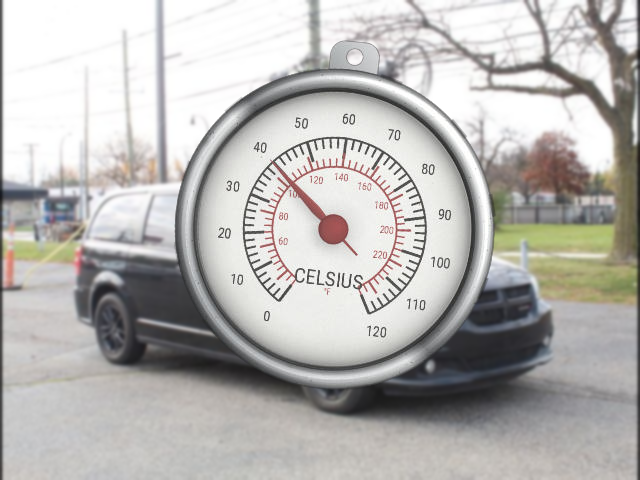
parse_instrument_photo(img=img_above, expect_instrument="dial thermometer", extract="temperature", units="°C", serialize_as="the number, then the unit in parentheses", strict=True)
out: 40 (°C)
